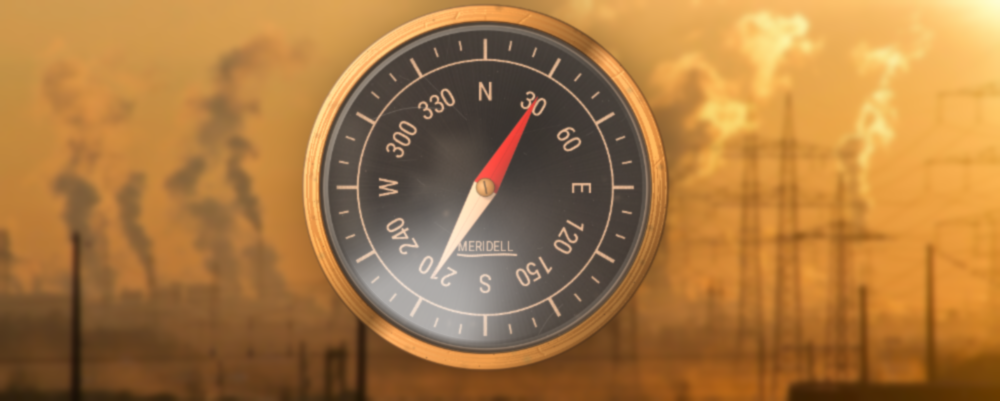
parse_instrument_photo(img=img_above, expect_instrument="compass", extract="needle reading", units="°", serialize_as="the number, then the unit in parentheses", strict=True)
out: 30 (°)
